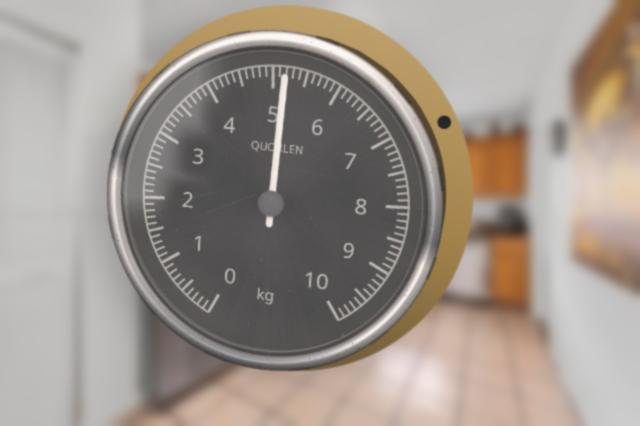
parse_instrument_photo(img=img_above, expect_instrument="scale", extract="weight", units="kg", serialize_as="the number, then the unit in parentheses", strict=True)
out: 5.2 (kg)
